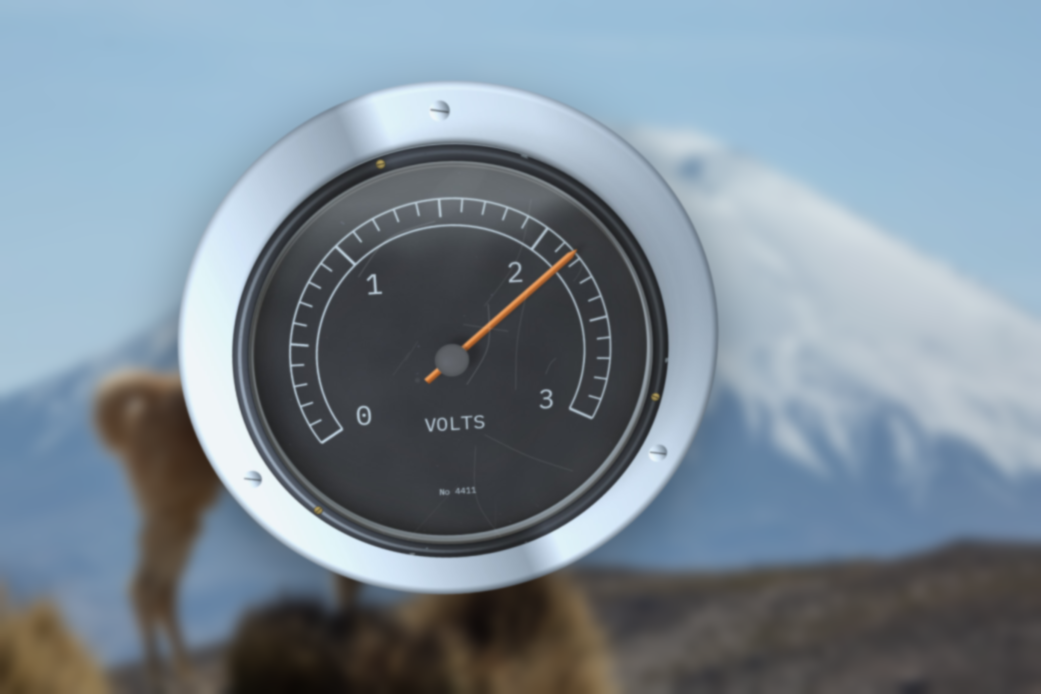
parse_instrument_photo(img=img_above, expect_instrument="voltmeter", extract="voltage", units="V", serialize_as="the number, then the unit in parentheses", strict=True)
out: 2.15 (V)
